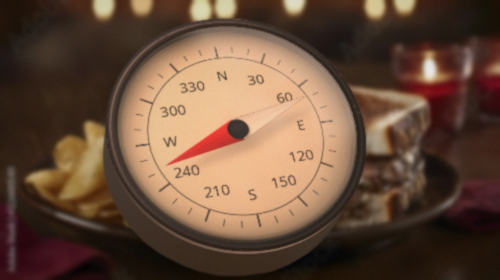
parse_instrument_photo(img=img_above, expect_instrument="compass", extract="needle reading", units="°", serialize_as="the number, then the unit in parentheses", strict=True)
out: 250 (°)
